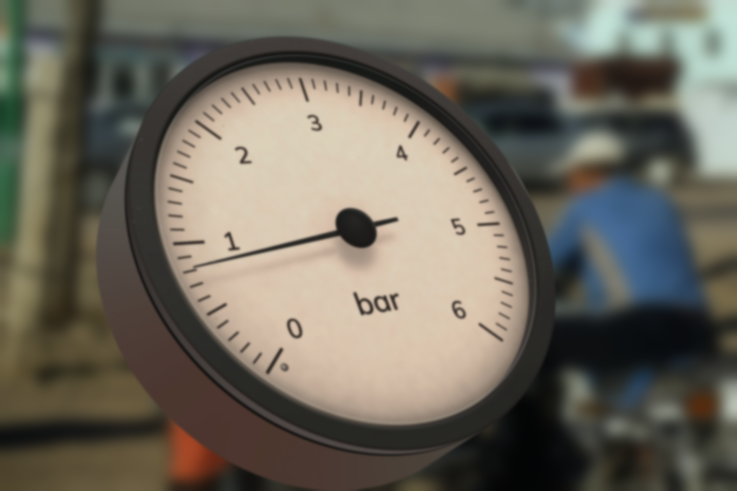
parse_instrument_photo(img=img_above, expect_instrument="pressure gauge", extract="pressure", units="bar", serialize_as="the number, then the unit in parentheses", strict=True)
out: 0.8 (bar)
